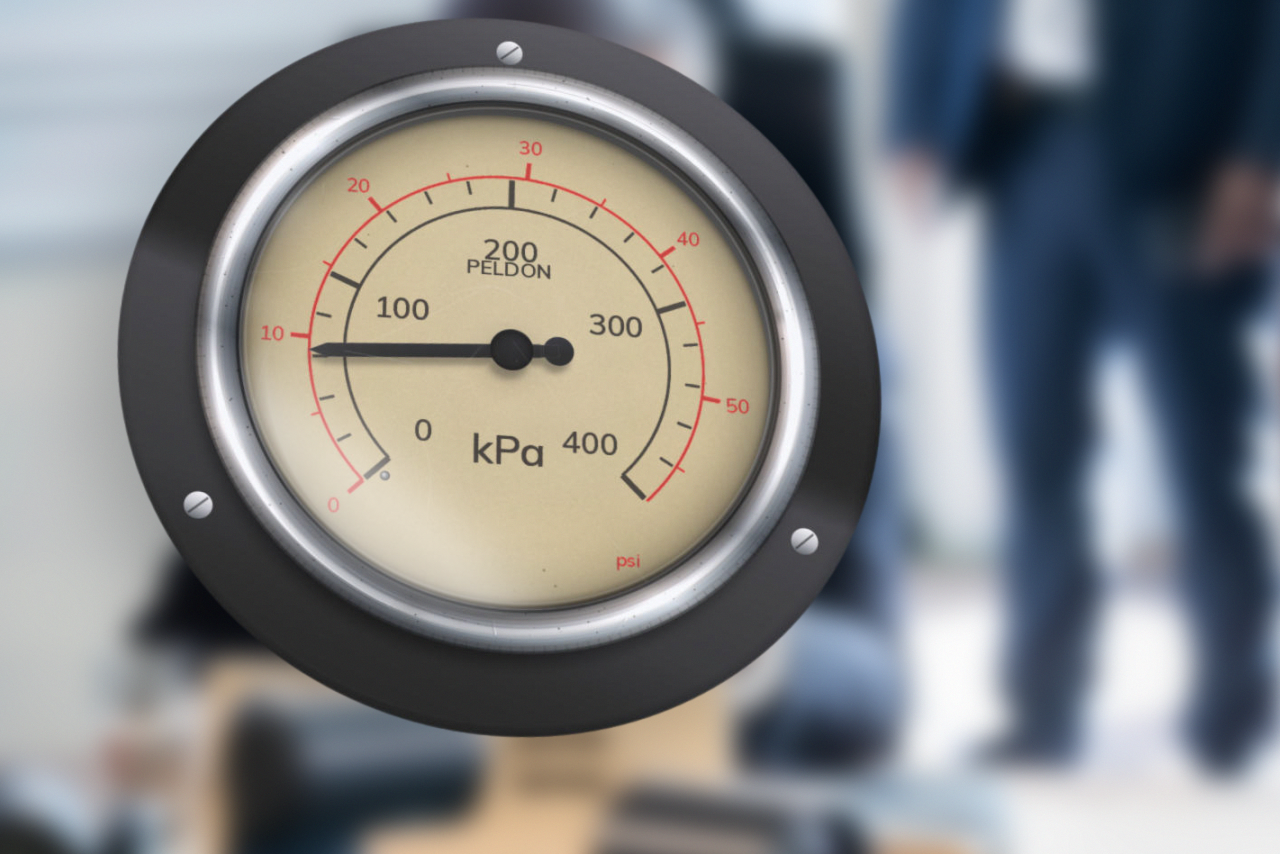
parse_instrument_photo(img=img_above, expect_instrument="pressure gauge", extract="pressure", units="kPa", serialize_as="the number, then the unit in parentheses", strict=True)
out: 60 (kPa)
